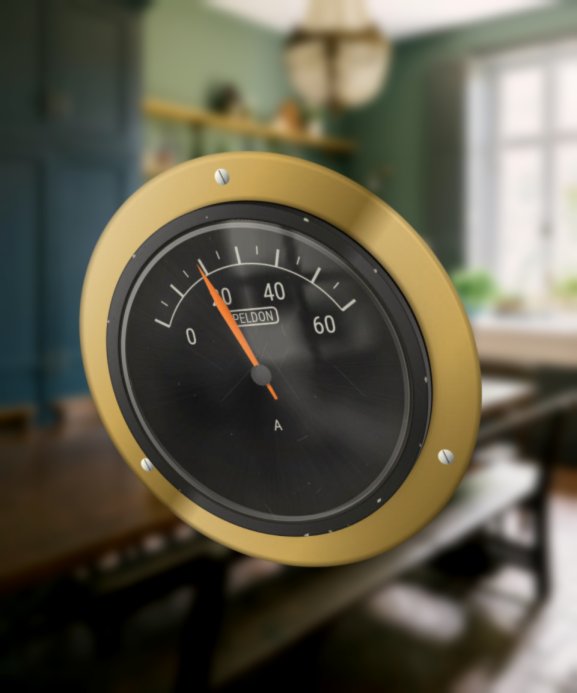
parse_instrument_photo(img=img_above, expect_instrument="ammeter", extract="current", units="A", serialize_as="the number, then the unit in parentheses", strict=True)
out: 20 (A)
